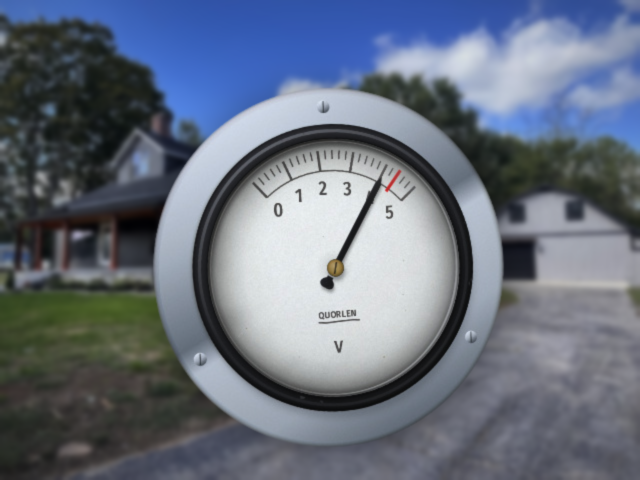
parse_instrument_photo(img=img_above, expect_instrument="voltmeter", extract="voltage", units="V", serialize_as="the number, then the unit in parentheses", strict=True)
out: 4 (V)
